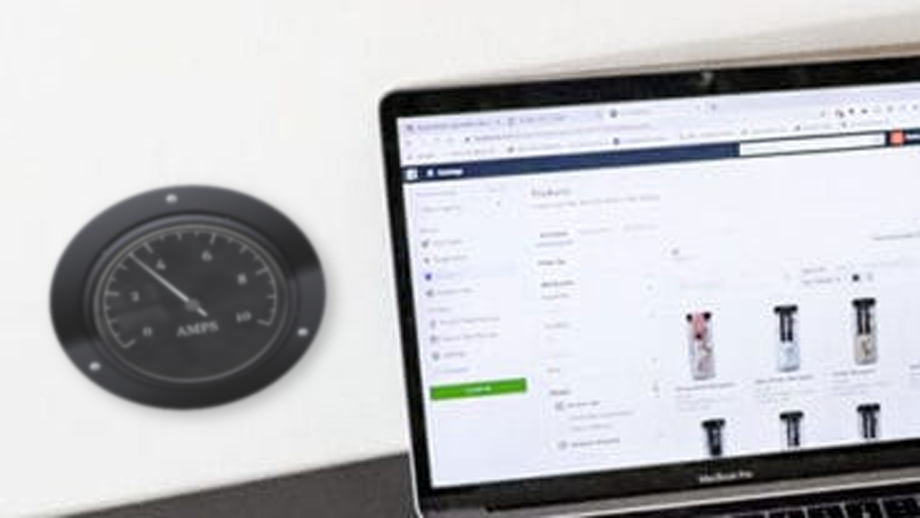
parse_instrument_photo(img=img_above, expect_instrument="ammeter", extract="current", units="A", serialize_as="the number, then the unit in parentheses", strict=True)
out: 3.5 (A)
